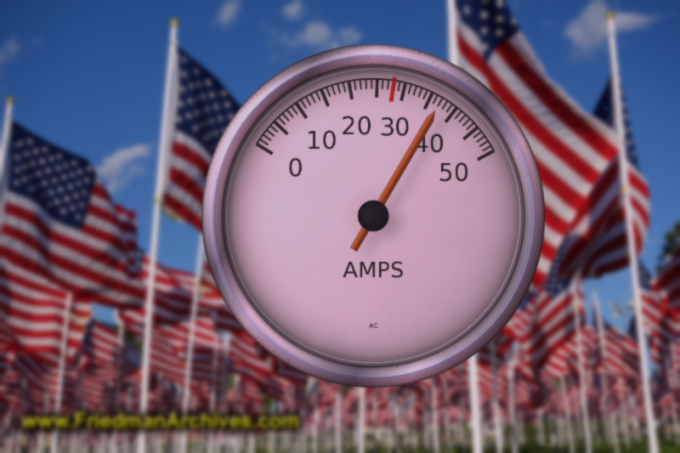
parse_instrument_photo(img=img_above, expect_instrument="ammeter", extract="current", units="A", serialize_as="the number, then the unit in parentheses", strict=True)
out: 37 (A)
